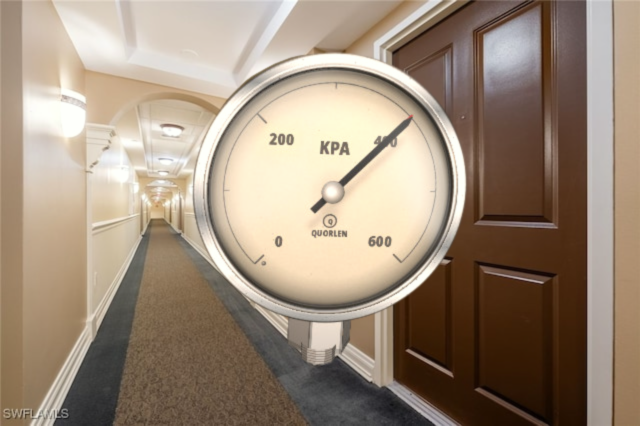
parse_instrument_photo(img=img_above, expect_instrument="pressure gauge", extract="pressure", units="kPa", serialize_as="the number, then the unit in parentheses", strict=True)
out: 400 (kPa)
